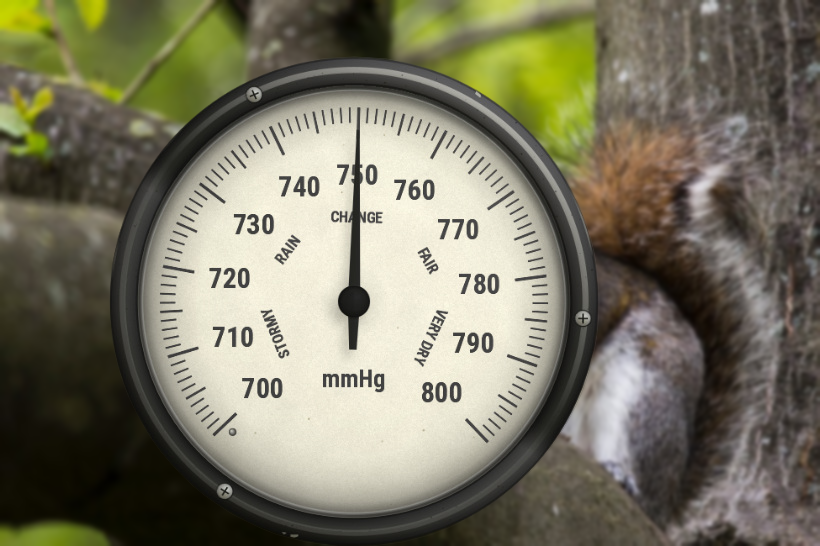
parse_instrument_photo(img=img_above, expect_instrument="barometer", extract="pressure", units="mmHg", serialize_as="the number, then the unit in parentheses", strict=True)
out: 750 (mmHg)
